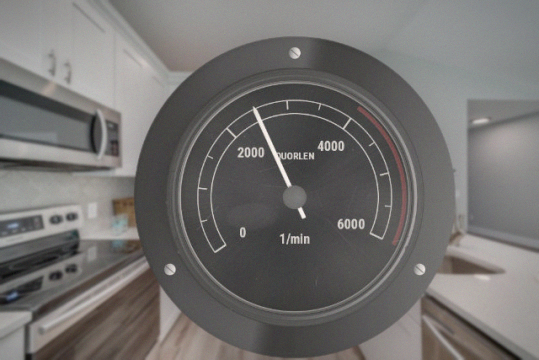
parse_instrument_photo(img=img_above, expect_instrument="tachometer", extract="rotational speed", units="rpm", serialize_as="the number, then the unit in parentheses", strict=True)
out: 2500 (rpm)
